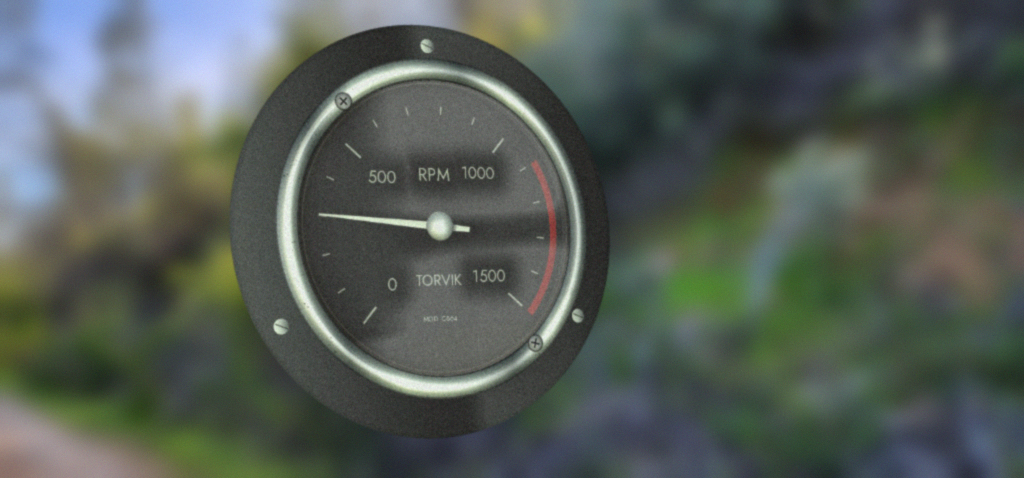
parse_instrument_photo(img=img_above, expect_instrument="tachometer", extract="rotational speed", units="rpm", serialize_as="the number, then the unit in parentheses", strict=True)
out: 300 (rpm)
